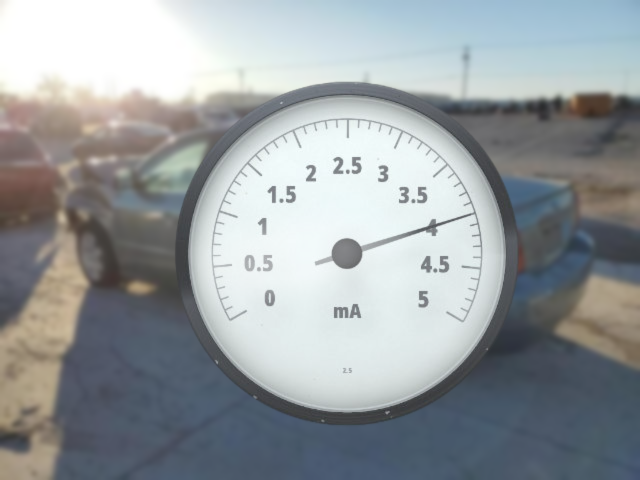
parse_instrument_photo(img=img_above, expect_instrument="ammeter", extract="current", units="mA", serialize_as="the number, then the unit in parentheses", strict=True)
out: 4 (mA)
